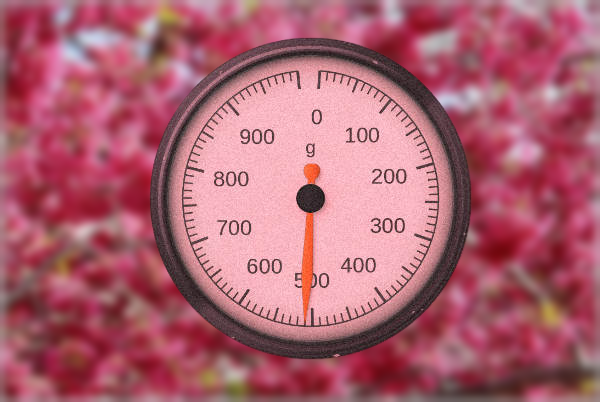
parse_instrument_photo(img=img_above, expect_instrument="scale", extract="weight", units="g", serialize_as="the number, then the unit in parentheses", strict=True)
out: 510 (g)
